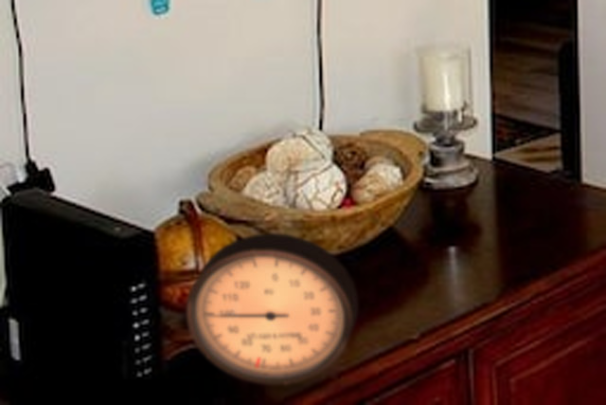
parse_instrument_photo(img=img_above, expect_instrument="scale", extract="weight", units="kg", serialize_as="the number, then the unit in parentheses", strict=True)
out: 100 (kg)
